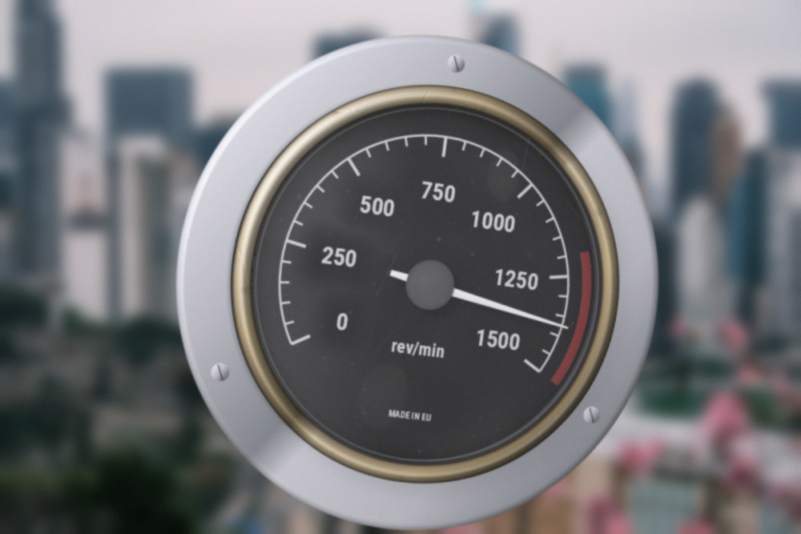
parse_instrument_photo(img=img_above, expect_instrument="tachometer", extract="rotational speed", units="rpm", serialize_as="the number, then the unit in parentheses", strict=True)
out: 1375 (rpm)
